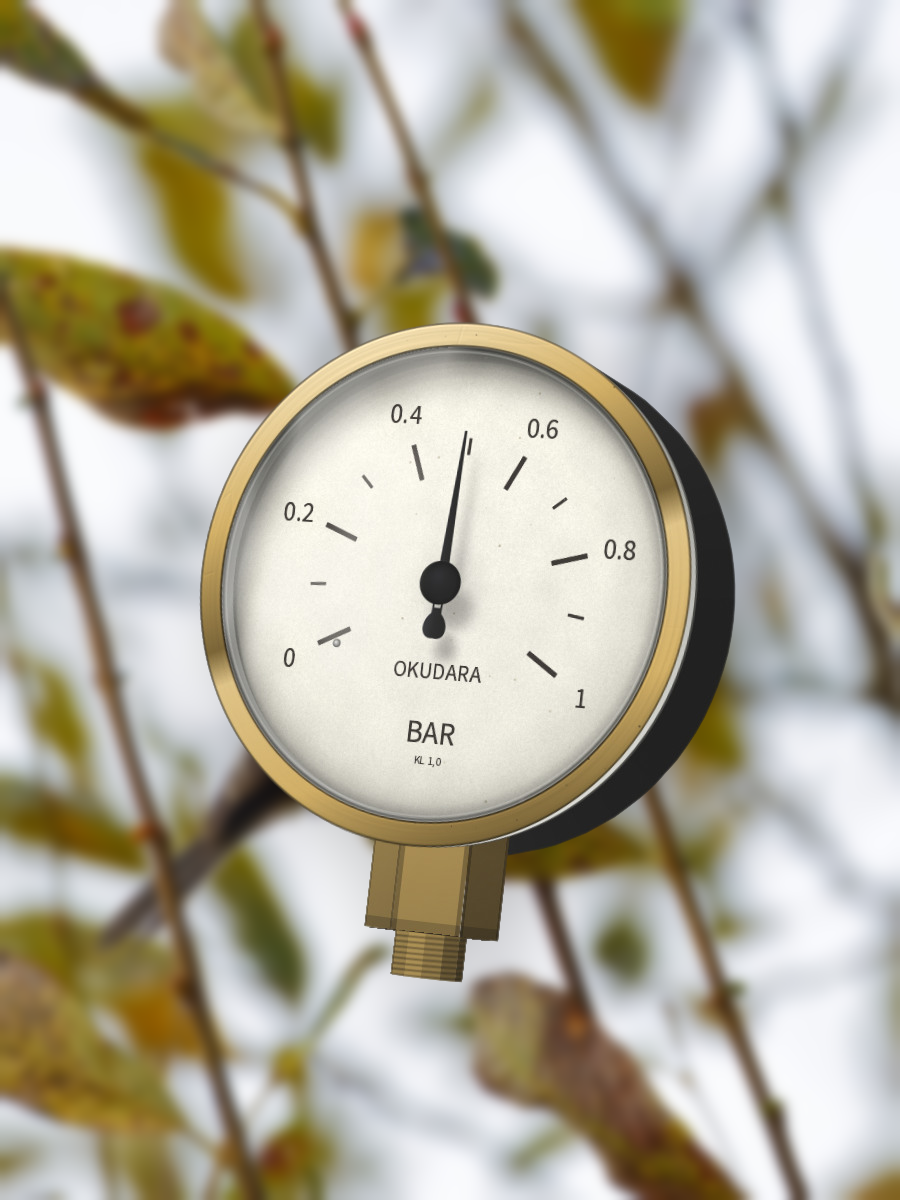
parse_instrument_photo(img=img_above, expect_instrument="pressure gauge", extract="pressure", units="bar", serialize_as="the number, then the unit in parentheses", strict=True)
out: 0.5 (bar)
